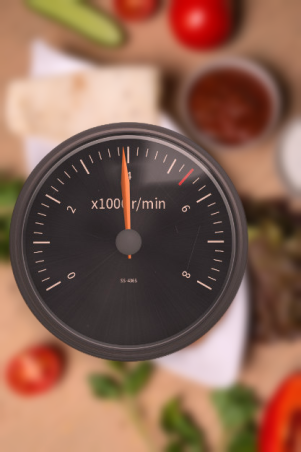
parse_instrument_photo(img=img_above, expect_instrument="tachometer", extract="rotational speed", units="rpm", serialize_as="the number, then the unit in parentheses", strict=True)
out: 3900 (rpm)
